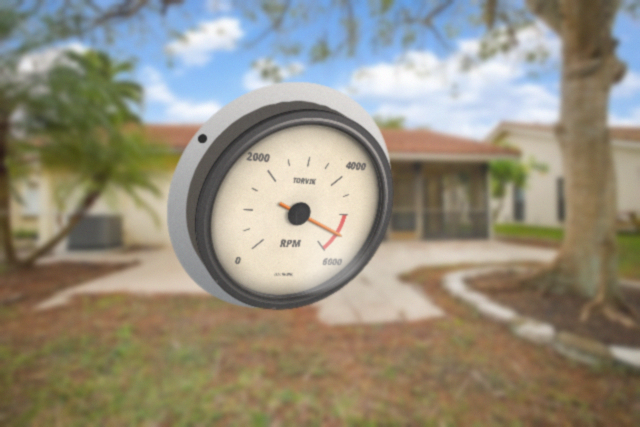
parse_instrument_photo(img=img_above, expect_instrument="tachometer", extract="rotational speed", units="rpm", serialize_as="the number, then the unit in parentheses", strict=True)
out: 5500 (rpm)
